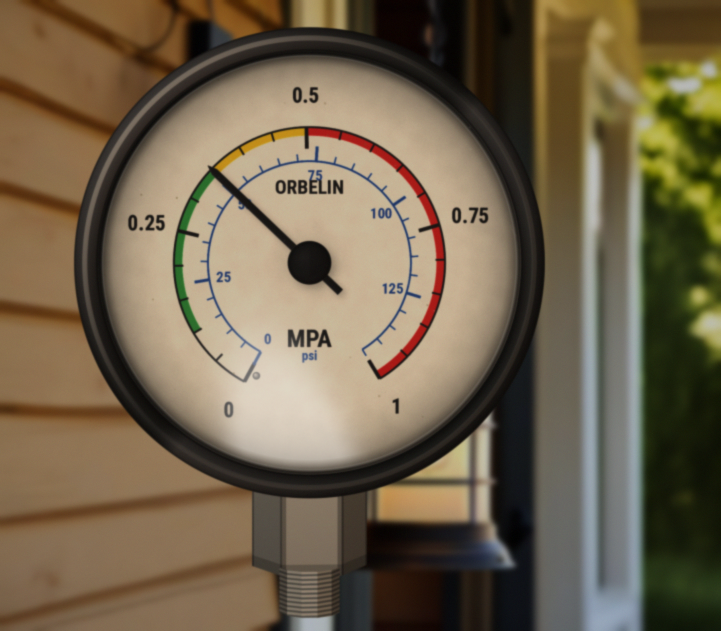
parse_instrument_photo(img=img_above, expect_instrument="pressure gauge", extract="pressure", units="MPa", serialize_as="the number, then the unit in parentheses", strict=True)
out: 0.35 (MPa)
